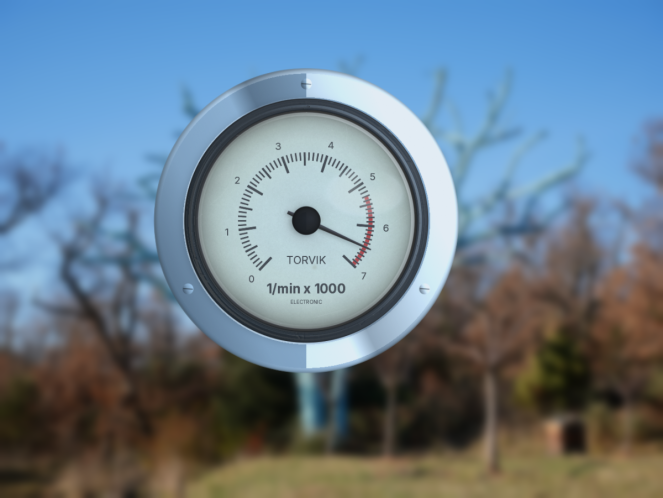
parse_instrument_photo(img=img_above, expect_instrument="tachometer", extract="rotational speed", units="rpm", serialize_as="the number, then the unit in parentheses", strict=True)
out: 6500 (rpm)
